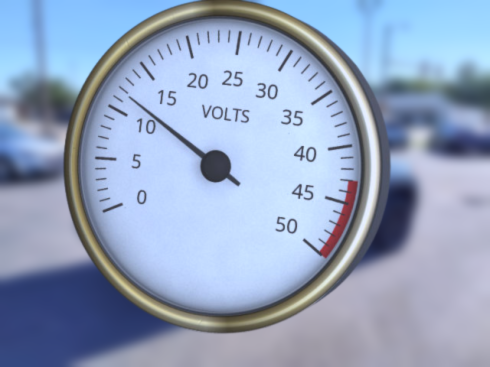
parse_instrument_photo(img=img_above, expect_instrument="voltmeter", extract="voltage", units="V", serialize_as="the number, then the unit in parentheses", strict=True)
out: 12 (V)
